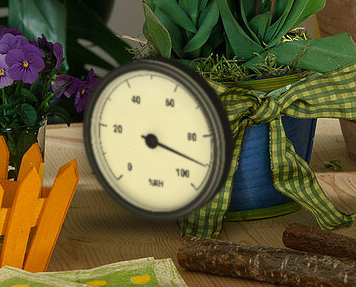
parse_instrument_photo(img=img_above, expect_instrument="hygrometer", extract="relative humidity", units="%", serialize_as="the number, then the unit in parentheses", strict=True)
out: 90 (%)
